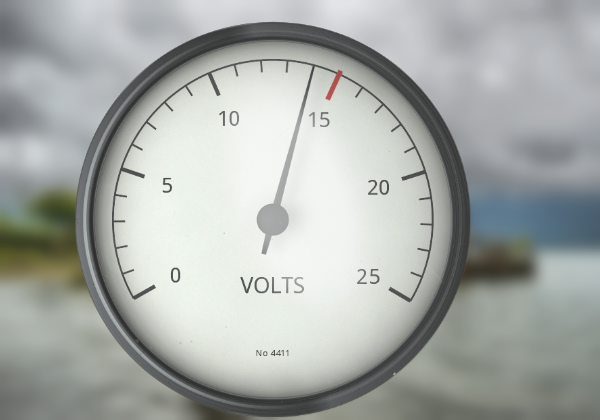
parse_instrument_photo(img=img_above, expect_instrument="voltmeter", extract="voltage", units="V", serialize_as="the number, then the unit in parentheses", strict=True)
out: 14 (V)
